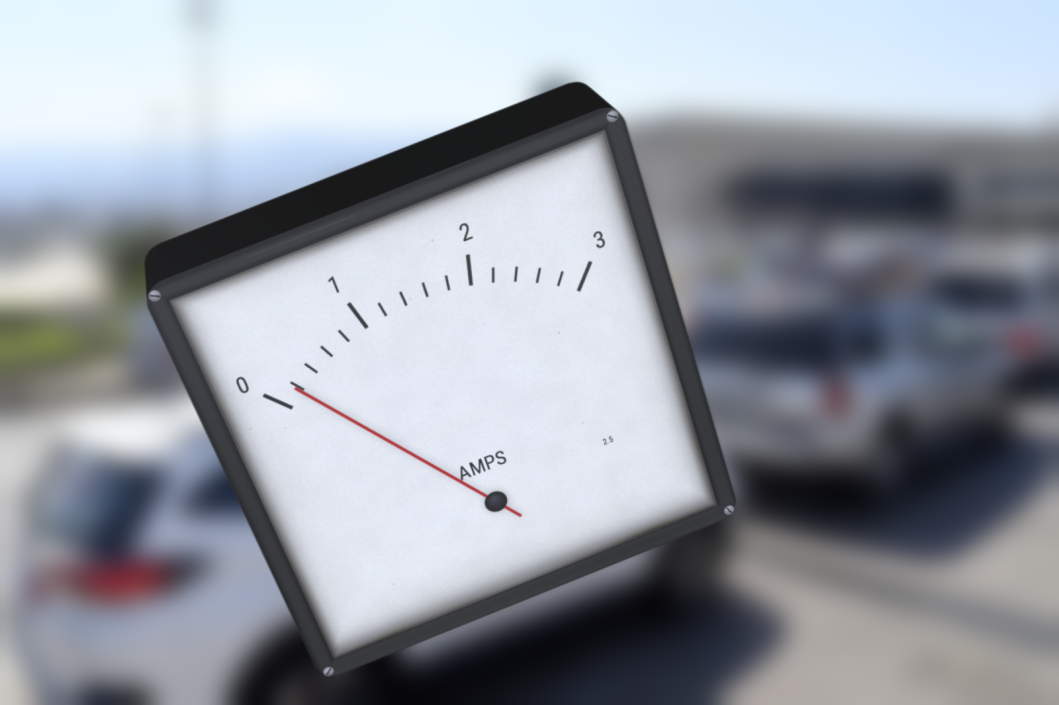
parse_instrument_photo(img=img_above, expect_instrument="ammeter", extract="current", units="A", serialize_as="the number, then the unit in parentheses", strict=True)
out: 0.2 (A)
